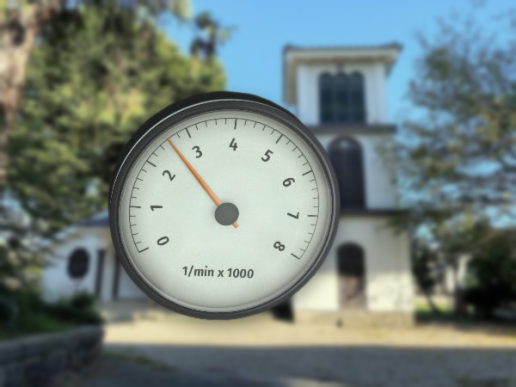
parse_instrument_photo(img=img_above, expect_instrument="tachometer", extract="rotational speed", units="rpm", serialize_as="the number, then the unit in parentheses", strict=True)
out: 2600 (rpm)
